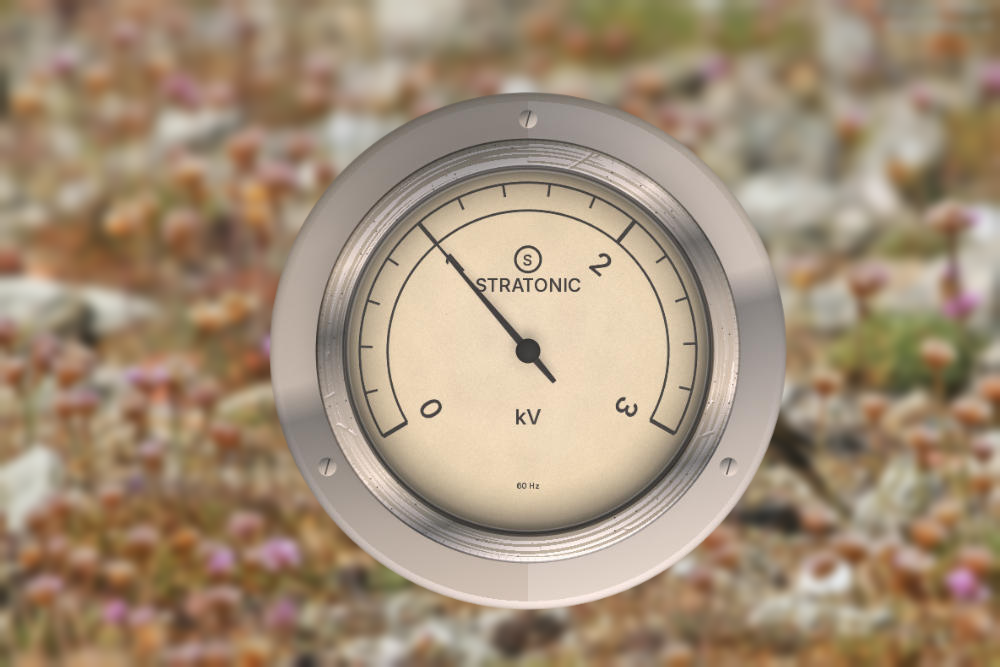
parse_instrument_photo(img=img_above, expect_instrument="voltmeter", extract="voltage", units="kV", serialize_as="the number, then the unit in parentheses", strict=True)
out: 1 (kV)
